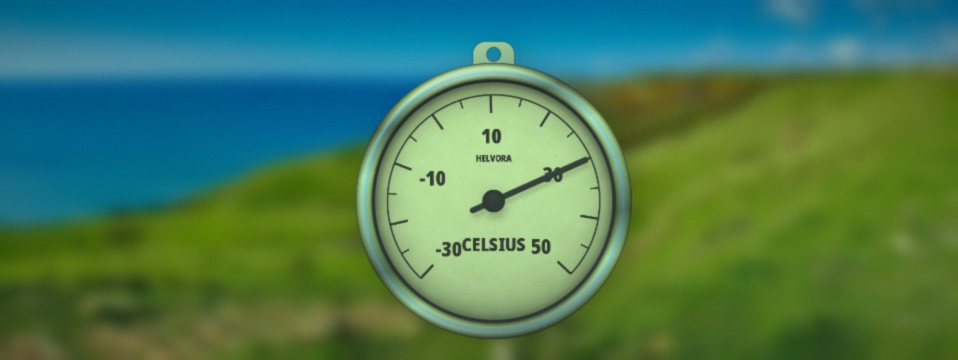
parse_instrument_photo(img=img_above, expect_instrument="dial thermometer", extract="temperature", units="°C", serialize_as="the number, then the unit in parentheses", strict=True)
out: 30 (°C)
